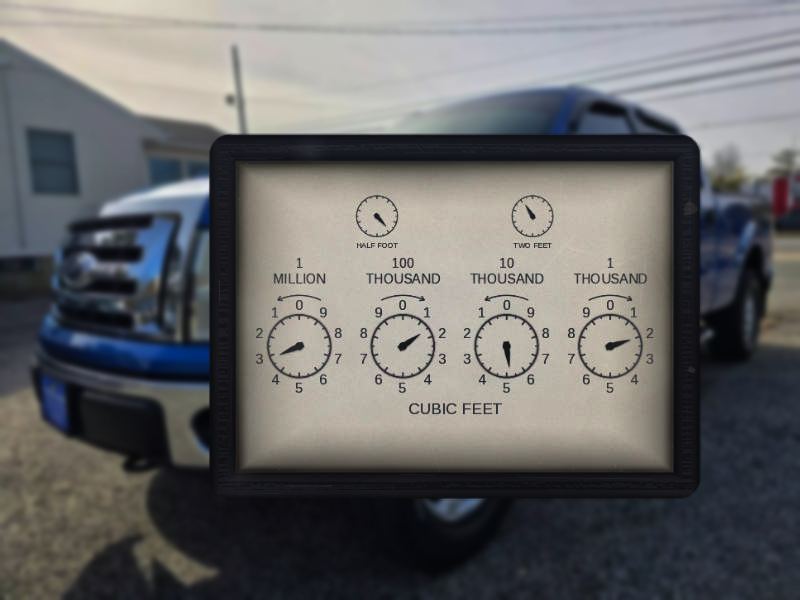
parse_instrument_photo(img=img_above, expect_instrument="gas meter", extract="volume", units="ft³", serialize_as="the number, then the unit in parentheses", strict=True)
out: 315200 (ft³)
